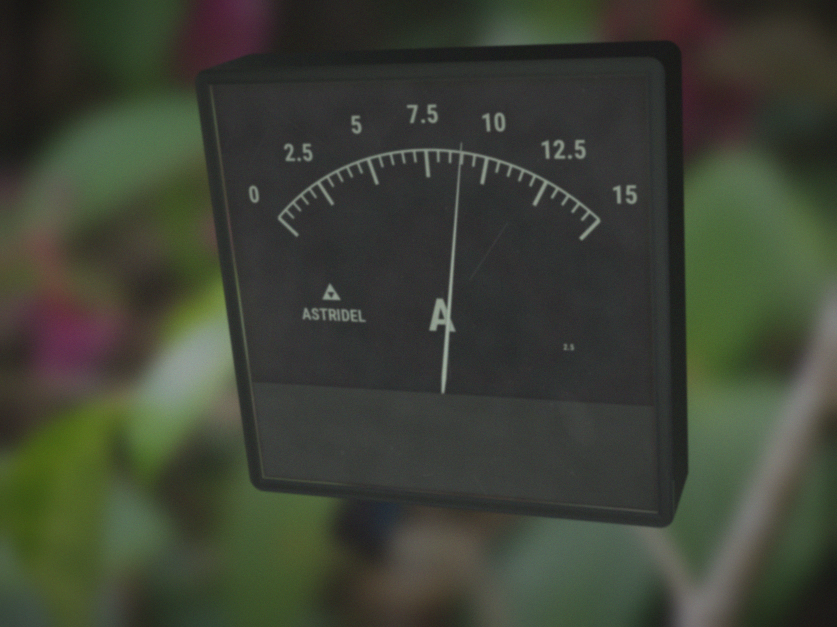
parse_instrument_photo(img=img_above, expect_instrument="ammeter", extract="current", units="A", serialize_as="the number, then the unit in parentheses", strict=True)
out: 9 (A)
